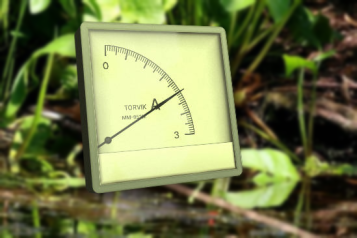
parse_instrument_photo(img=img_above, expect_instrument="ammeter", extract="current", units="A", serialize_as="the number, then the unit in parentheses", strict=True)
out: 2 (A)
